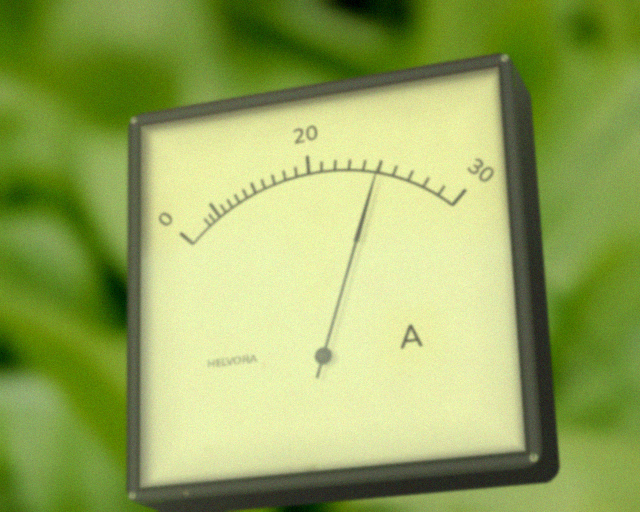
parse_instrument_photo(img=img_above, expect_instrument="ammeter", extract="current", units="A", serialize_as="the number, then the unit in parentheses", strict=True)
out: 25 (A)
